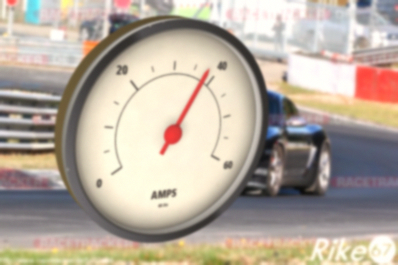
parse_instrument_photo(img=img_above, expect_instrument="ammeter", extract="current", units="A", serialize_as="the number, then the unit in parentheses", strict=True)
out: 37.5 (A)
